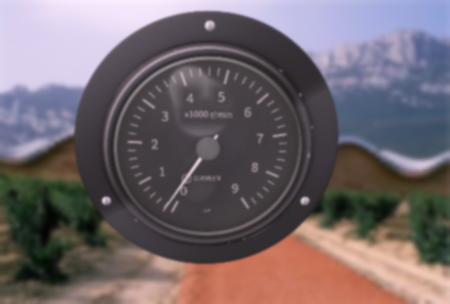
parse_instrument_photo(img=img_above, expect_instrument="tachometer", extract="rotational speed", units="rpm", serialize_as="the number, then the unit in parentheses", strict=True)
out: 200 (rpm)
